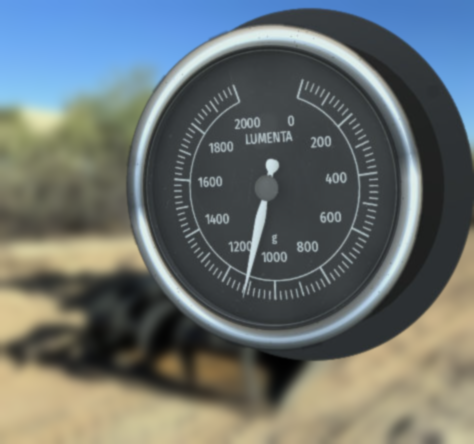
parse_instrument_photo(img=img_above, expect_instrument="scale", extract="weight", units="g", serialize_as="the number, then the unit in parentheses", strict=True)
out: 1100 (g)
